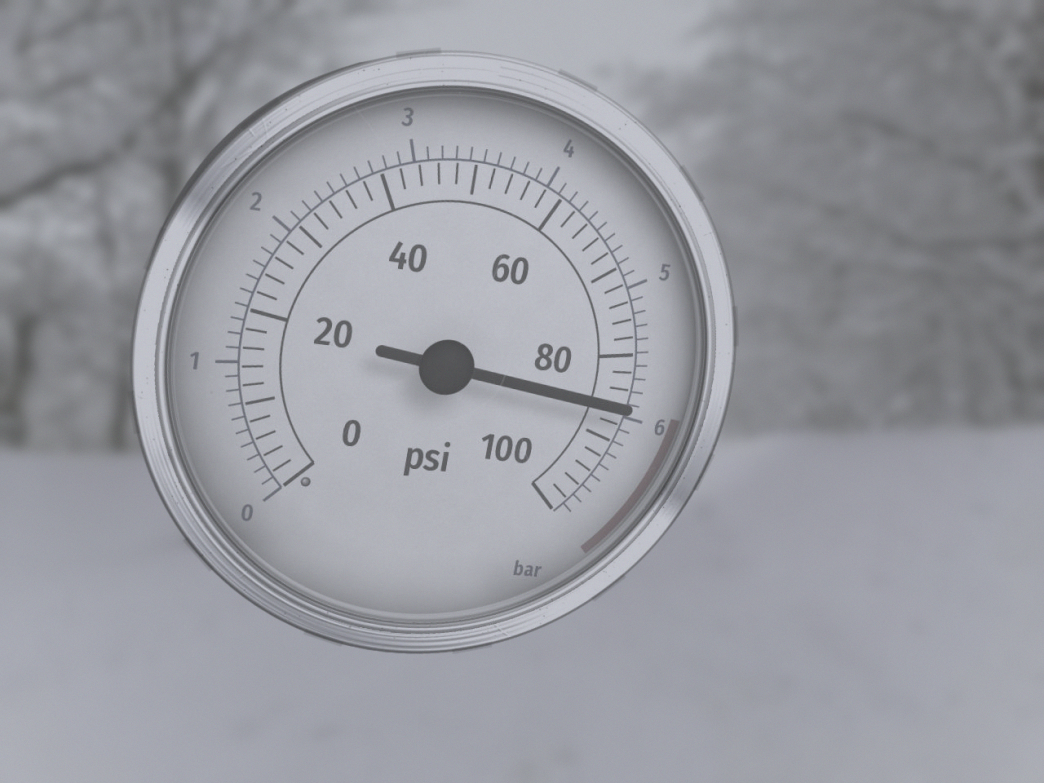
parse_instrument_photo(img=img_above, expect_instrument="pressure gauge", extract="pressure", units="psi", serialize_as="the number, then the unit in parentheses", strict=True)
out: 86 (psi)
